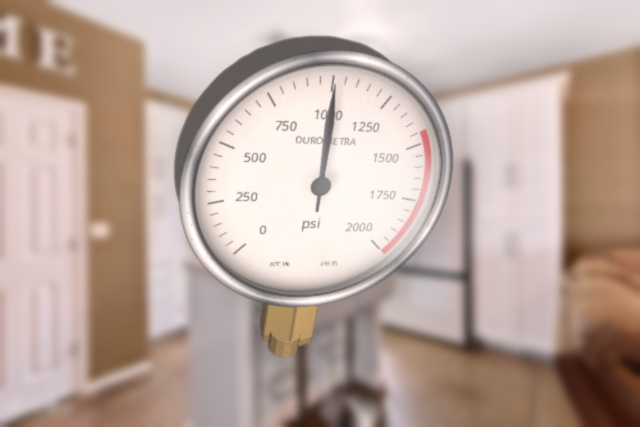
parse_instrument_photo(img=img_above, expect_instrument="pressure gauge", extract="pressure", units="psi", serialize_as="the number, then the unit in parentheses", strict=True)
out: 1000 (psi)
